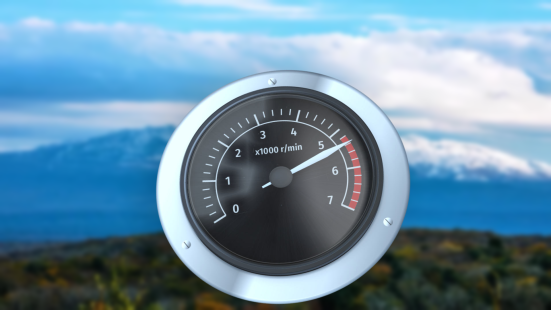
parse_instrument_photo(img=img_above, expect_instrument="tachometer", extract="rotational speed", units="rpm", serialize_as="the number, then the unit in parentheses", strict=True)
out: 5400 (rpm)
